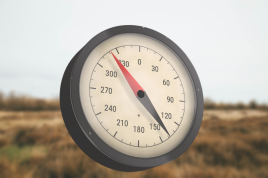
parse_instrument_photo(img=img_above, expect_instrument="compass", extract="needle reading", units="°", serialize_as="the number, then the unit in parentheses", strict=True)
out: 320 (°)
